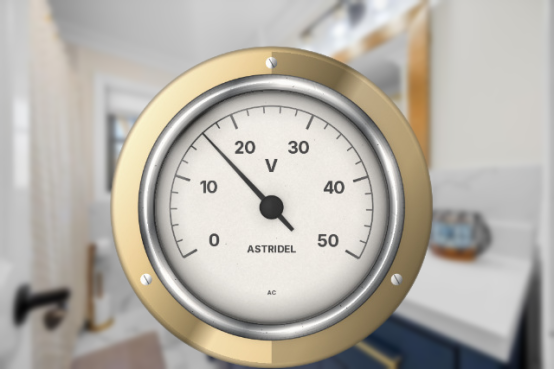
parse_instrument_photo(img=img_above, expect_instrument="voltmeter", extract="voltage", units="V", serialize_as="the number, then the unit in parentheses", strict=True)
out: 16 (V)
